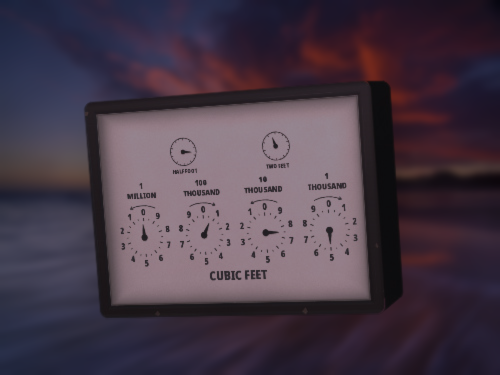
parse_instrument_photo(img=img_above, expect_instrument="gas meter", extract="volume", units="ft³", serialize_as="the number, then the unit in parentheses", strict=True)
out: 7500 (ft³)
